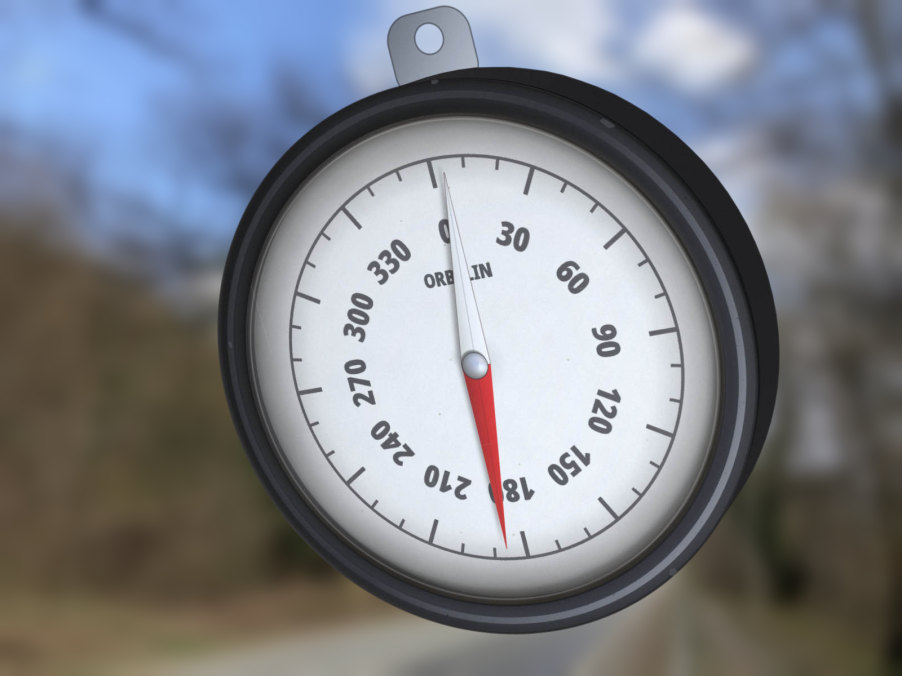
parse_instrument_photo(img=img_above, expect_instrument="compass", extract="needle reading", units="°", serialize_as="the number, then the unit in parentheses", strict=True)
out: 185 (°)
